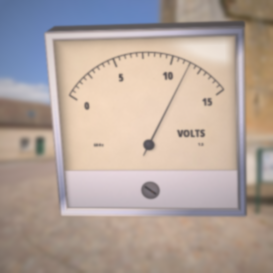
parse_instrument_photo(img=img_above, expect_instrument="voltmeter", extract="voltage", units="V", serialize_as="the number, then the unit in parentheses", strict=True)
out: 11.5 (V)
